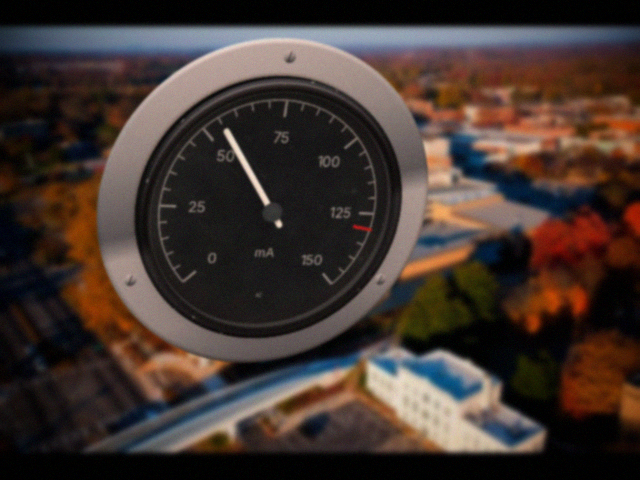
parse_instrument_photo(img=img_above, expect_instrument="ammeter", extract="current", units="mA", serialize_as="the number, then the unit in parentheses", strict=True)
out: 55 (mA)
